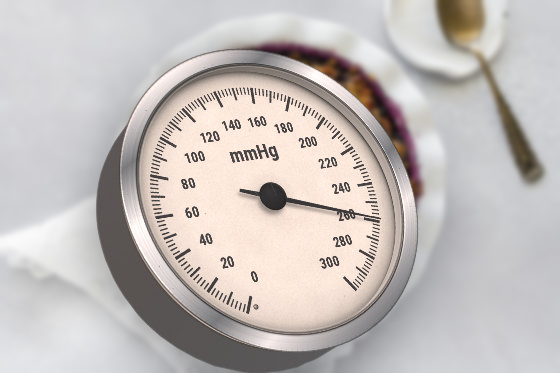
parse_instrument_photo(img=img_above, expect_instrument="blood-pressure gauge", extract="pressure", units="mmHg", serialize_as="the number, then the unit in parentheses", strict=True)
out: 260 (mmHg)
